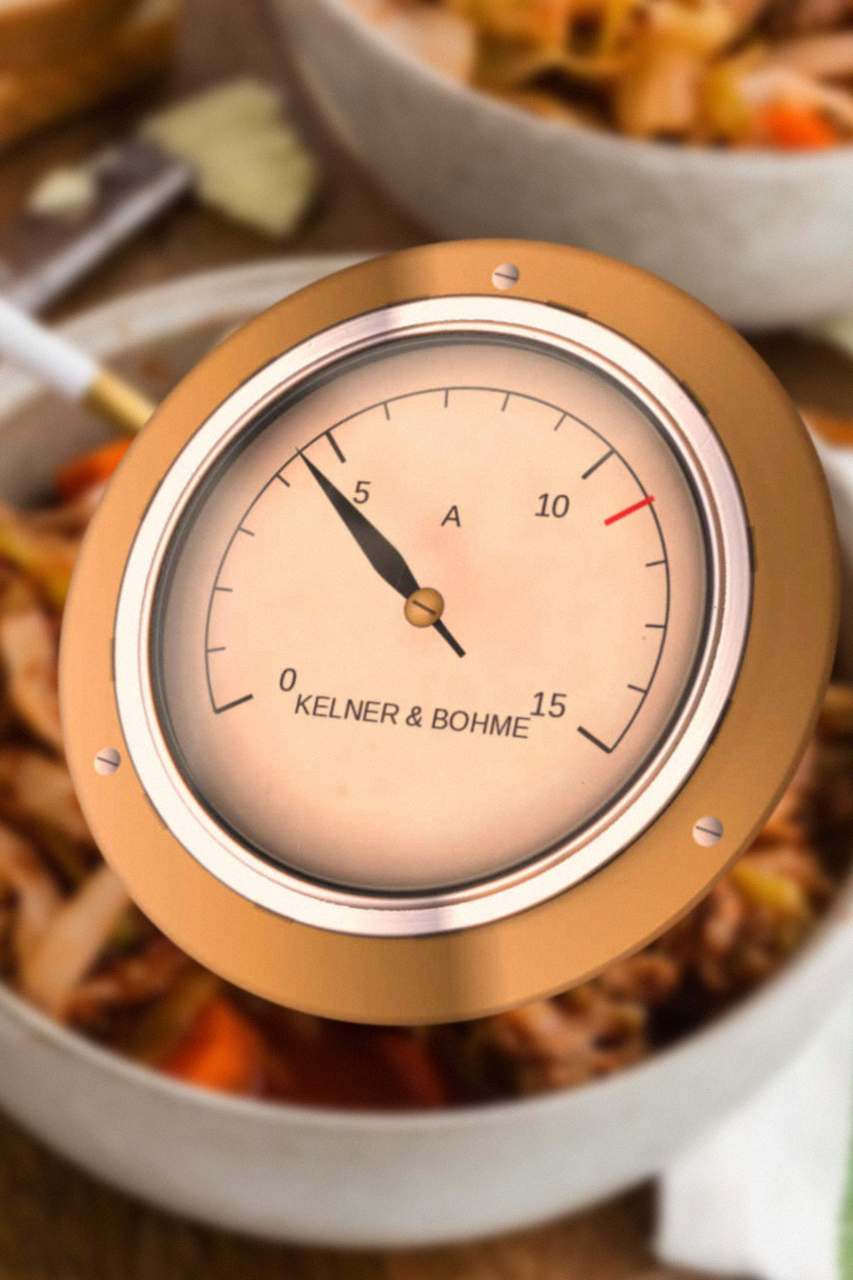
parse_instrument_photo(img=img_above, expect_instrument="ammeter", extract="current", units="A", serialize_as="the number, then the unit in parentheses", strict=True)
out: 4.5 (A)
